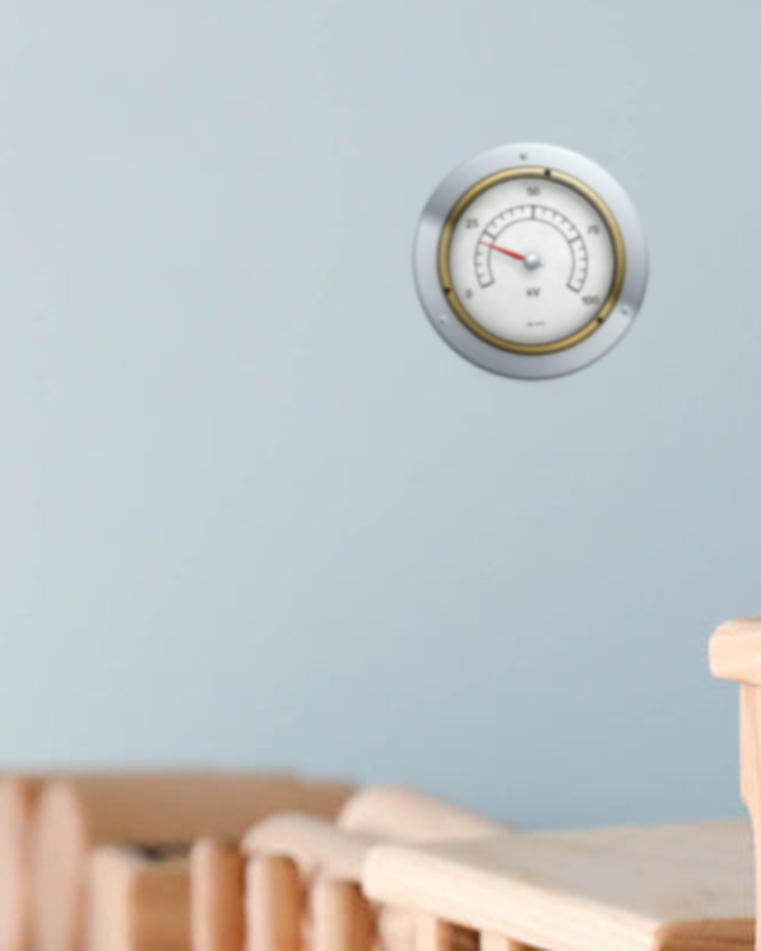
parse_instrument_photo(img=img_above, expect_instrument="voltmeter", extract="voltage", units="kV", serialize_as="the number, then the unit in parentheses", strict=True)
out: 20 (kV)
